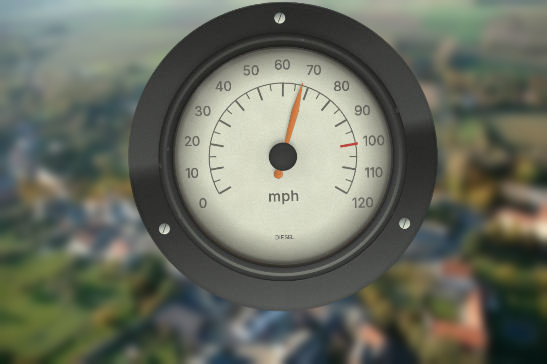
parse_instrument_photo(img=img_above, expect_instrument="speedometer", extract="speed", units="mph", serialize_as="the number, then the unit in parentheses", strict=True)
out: 67.5 (mph)
